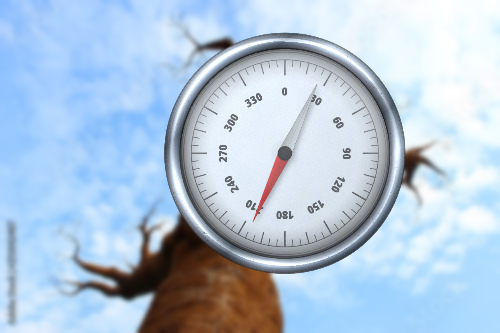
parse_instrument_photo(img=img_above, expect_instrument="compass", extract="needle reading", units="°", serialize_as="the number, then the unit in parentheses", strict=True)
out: 205 (°)
